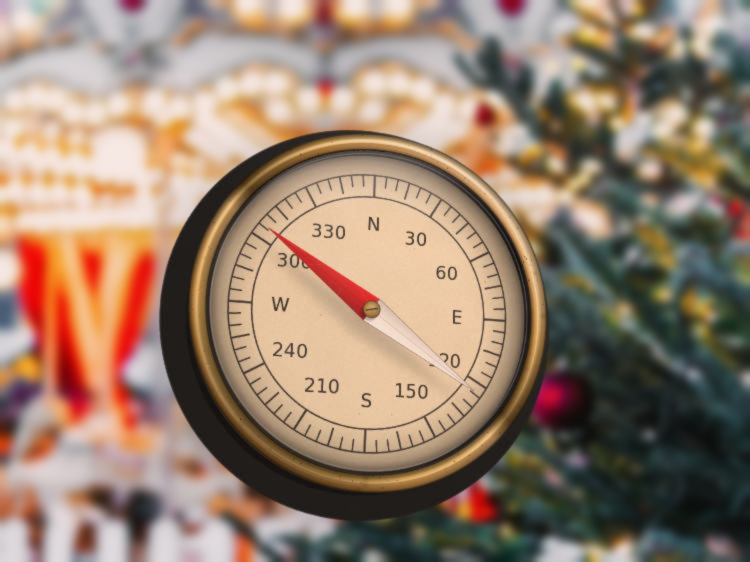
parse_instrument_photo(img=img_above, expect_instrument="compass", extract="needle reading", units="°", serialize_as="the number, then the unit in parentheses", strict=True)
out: 305 (°)
